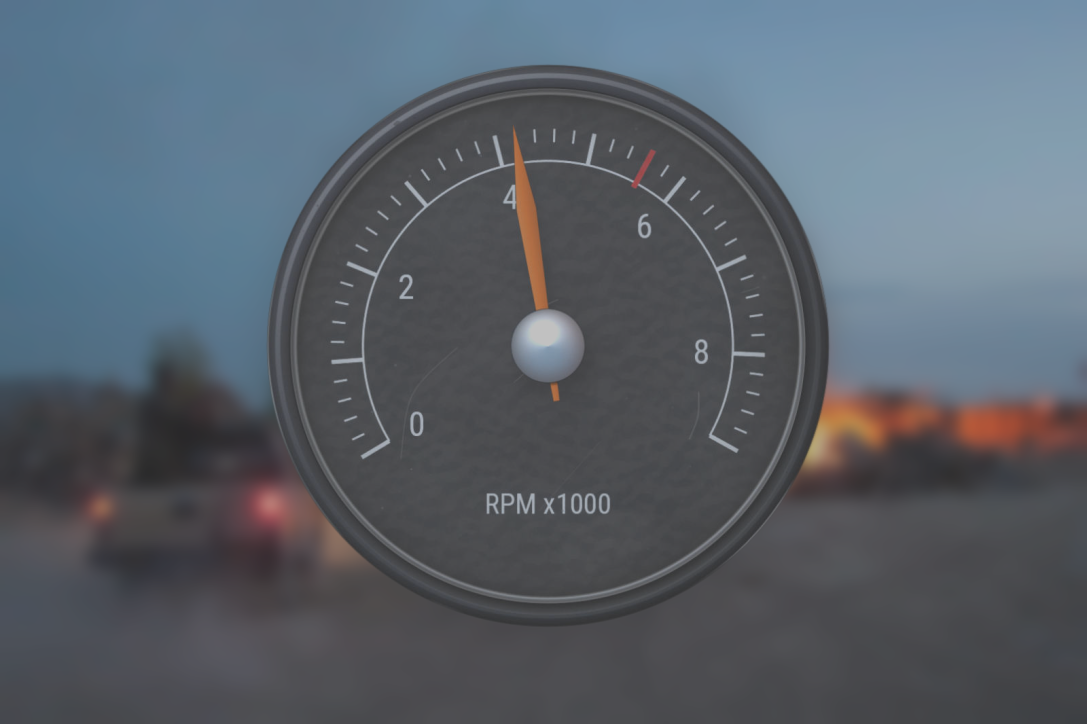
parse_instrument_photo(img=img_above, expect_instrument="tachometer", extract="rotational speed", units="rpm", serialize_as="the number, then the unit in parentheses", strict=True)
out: 4200 (rpm)
